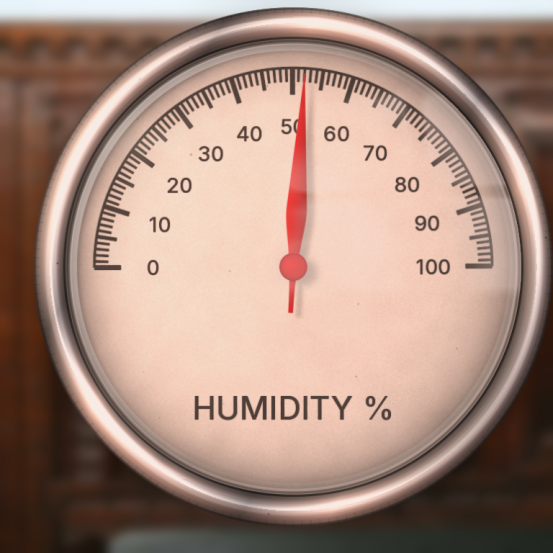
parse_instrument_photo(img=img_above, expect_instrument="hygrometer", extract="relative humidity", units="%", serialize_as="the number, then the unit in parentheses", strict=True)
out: 52 (%)
